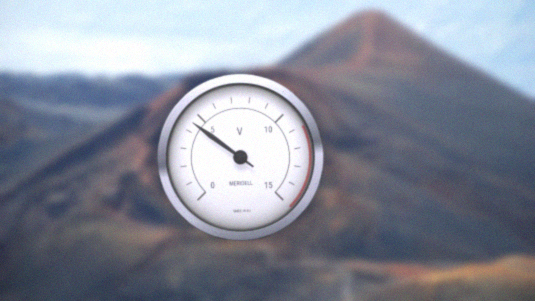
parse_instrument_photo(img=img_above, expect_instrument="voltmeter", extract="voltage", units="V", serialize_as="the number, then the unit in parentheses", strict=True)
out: 4.5 (V)
